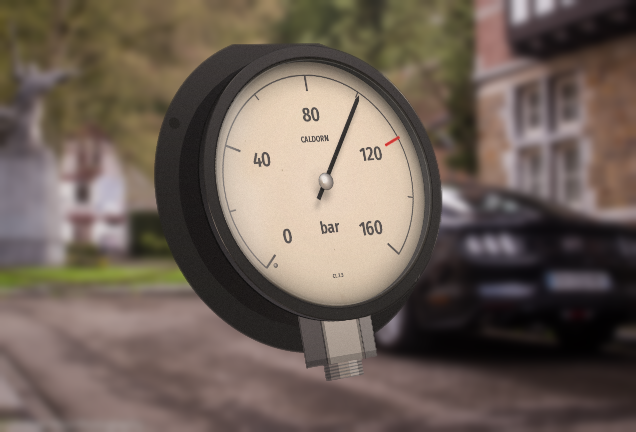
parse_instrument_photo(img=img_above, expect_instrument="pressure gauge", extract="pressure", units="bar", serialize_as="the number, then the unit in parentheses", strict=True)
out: 100 (bar)
